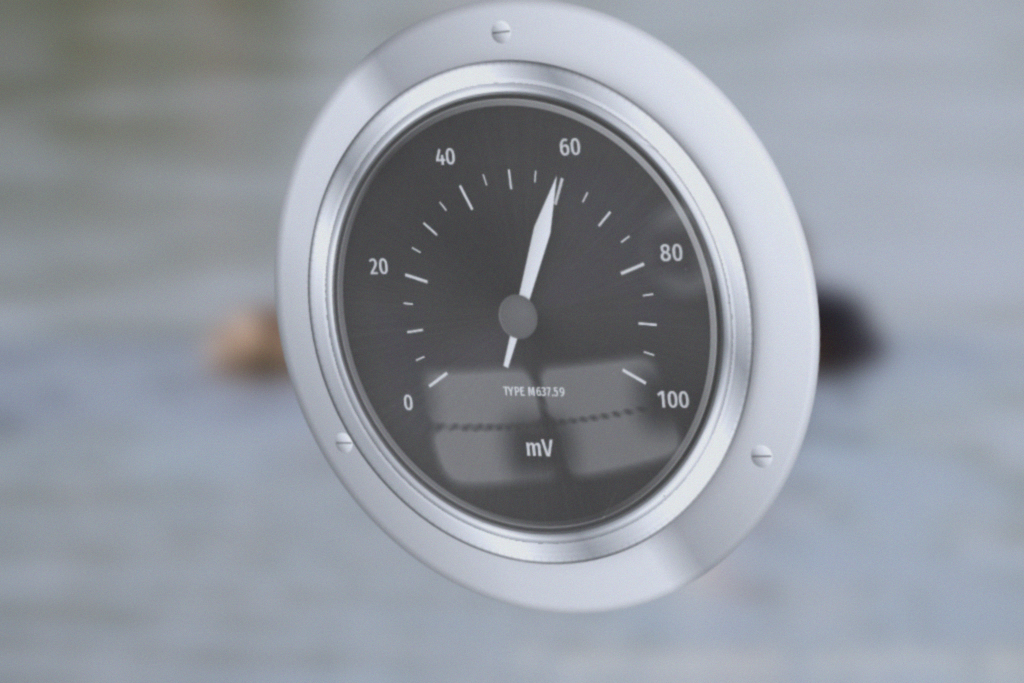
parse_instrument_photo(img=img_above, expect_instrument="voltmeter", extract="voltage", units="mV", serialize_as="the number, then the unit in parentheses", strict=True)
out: 60 (mV)
